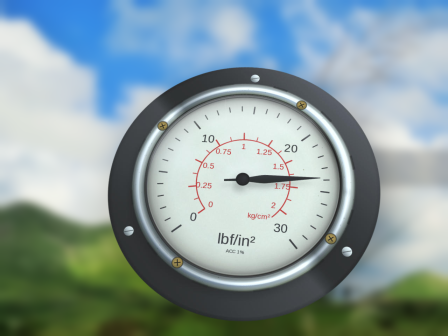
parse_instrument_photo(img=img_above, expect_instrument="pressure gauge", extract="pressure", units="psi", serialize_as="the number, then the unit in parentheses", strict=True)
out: 24 (psi)
